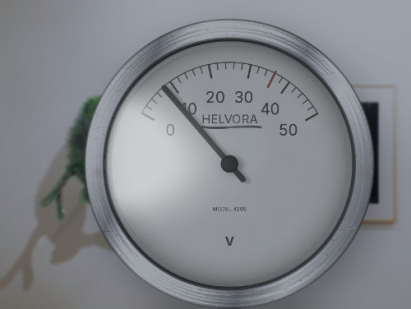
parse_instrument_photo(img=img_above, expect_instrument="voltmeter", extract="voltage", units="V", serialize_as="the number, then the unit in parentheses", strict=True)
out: 8 (V)
